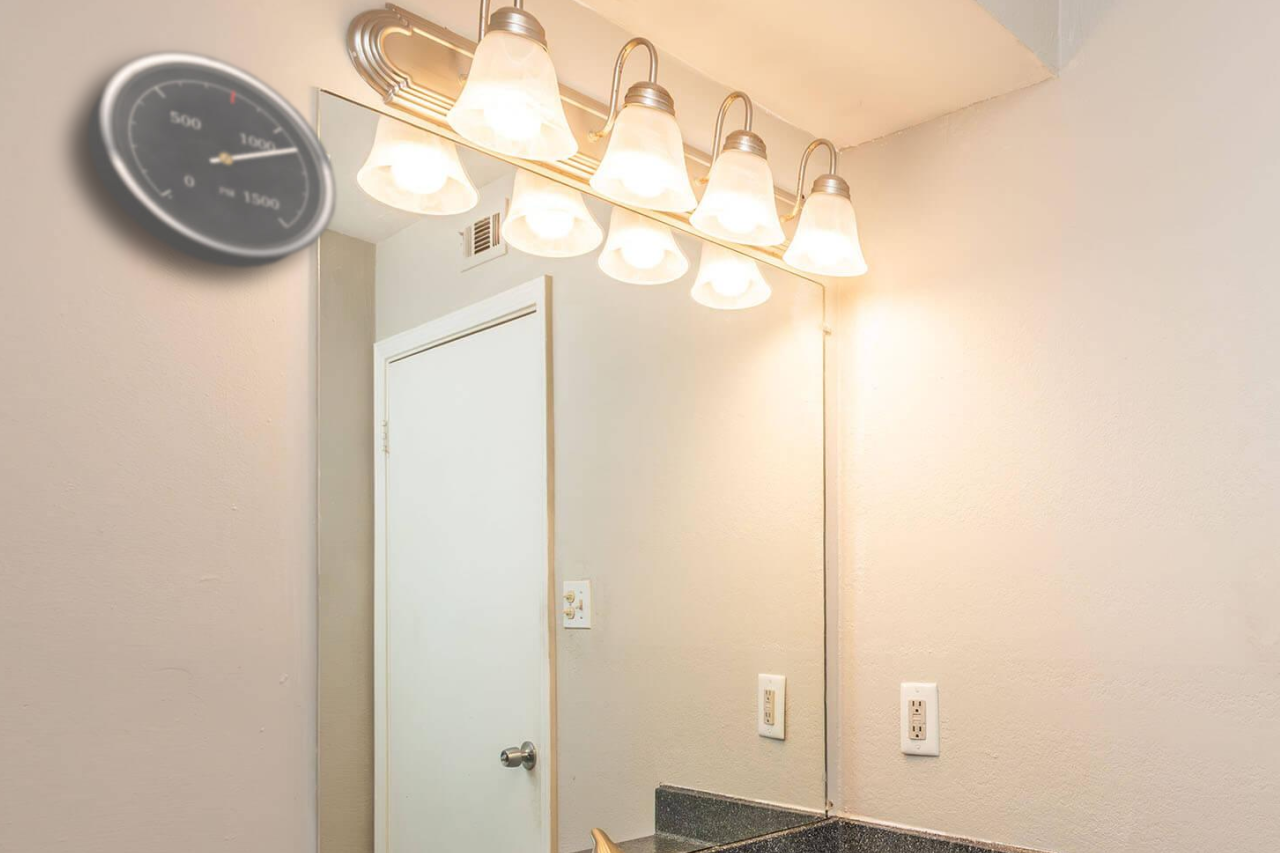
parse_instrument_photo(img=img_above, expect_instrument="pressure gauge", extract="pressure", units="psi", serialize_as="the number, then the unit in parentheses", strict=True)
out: 1100 (psi)
